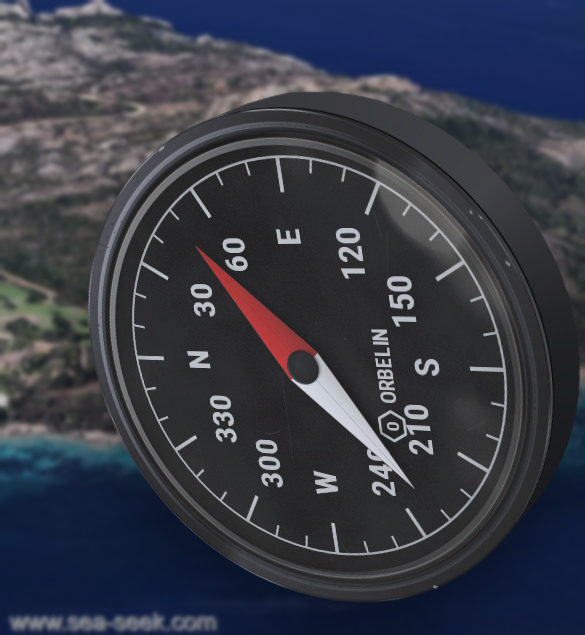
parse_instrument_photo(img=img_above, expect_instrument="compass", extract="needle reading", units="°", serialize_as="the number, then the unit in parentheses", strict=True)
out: 50 (°)
